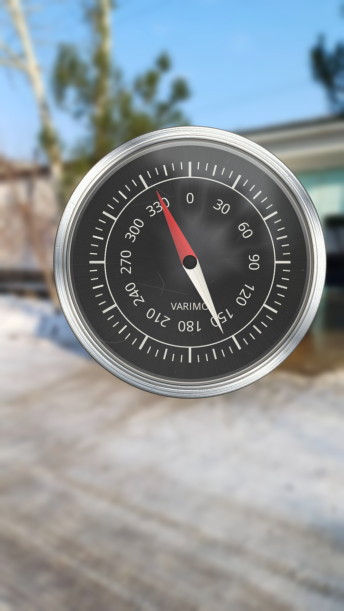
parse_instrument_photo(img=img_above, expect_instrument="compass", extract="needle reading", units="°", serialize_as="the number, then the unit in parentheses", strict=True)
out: 335 (°)
